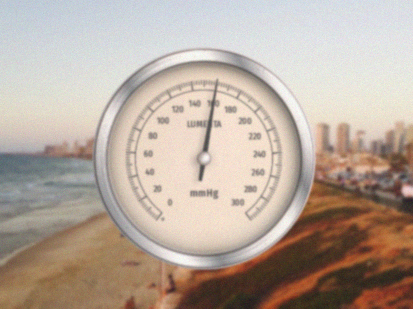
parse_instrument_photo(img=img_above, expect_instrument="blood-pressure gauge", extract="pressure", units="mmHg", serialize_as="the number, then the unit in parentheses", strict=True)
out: 160 (mmHg)
